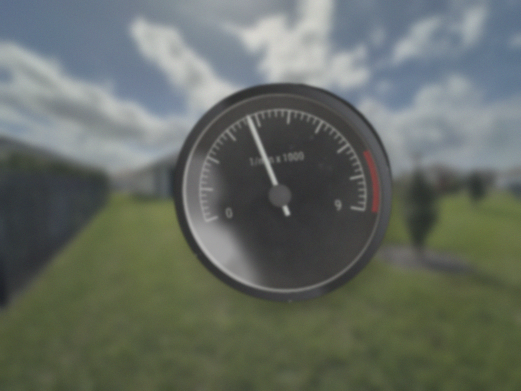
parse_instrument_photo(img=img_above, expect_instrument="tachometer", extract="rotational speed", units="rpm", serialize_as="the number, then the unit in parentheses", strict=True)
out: 3800 (rpm)
